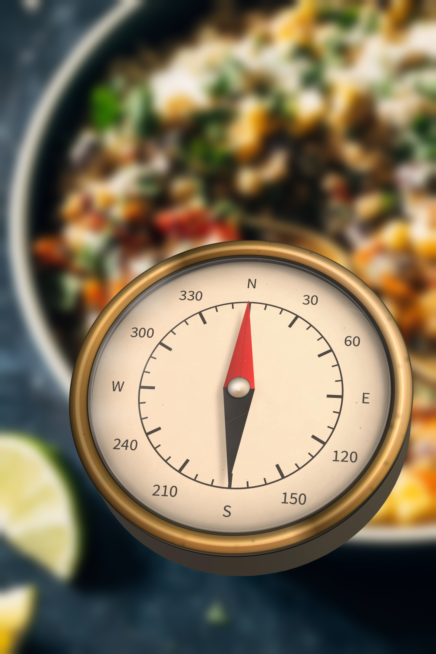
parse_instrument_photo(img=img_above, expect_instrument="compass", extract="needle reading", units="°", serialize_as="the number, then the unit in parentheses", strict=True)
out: 0 (°)
